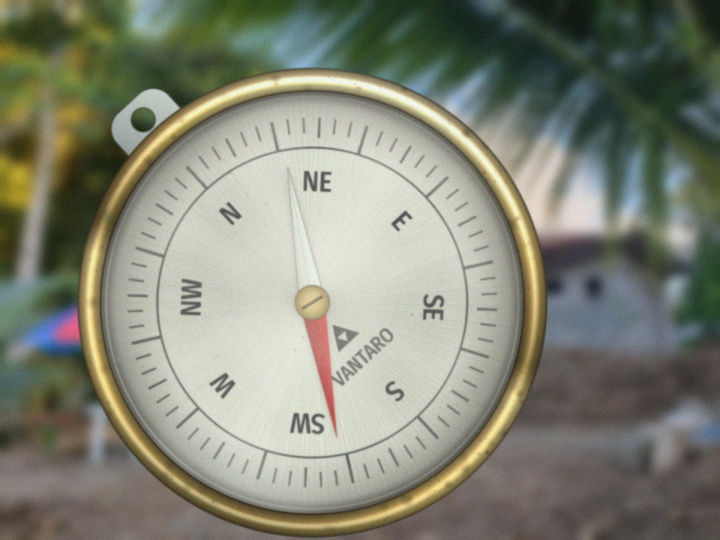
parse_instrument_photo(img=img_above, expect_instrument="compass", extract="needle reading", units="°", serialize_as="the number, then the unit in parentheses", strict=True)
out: 212.5 (°)
